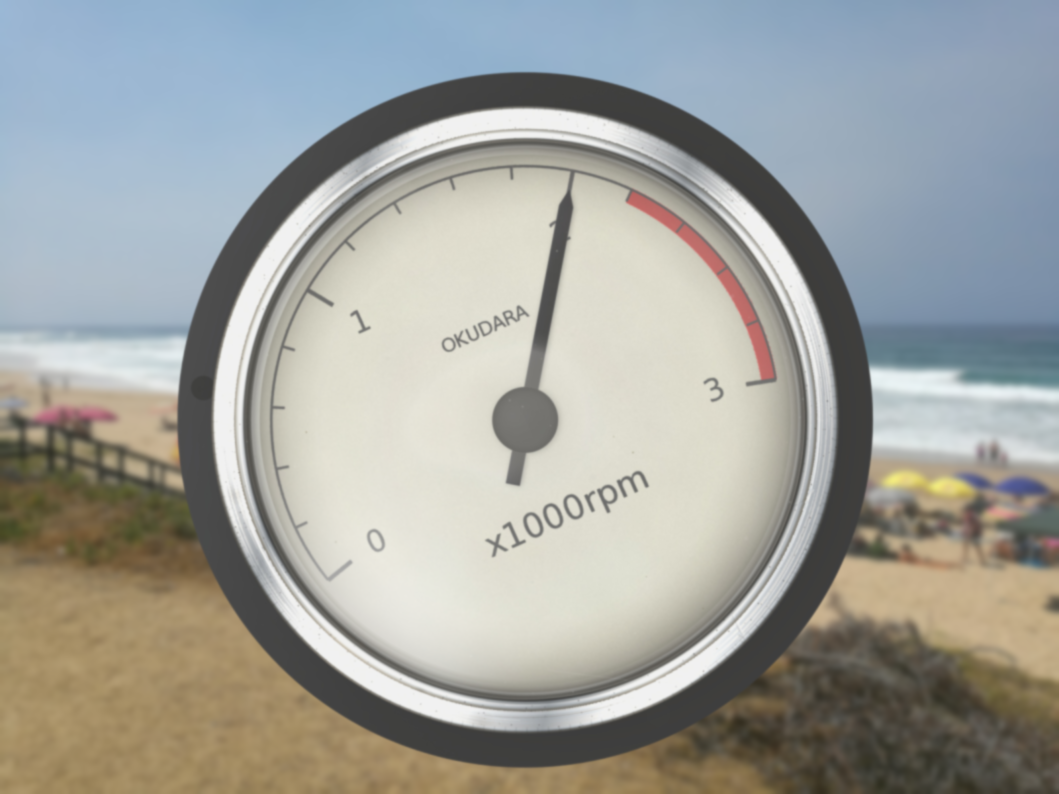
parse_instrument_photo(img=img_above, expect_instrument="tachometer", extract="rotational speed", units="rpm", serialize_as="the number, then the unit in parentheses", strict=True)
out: 2000 (rpm)
